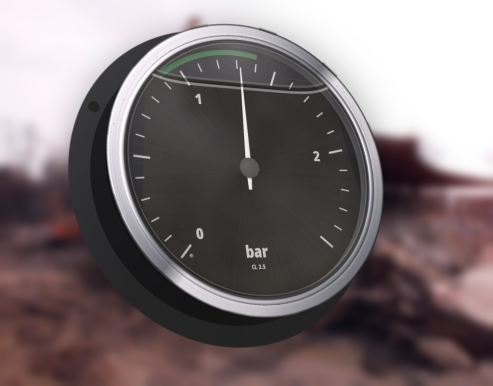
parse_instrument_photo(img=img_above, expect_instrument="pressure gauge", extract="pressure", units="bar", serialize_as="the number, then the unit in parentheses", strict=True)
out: 1.3 (bar)
